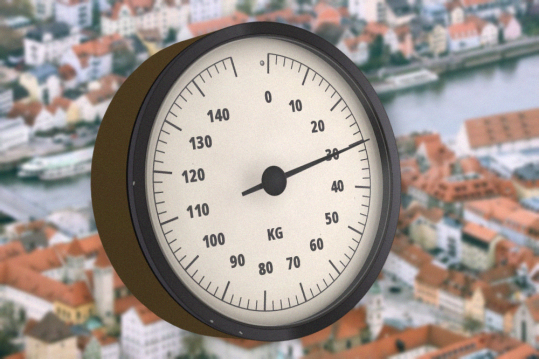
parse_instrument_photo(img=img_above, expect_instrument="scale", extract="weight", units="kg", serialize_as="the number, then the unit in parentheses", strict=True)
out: 30 (kg)
